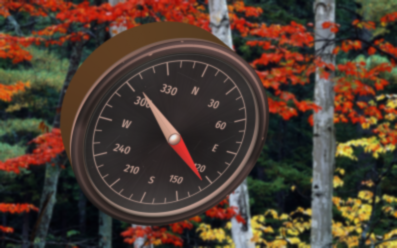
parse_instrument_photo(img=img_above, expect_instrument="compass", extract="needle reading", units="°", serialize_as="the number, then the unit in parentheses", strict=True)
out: 125 (°)
